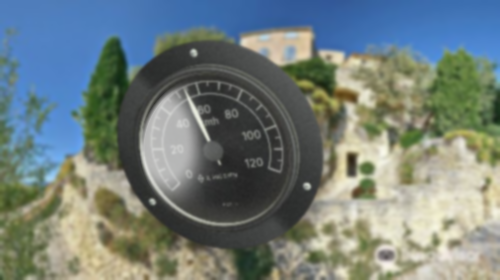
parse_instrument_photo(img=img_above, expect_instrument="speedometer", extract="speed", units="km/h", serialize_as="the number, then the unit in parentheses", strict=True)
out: 55 (km/h)
